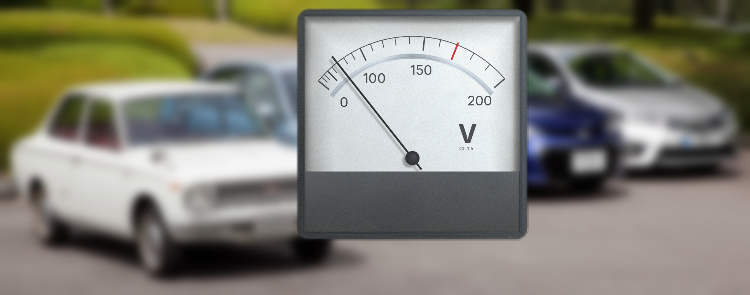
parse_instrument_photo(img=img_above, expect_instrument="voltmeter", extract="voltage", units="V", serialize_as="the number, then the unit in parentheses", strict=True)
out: 70 (V)
